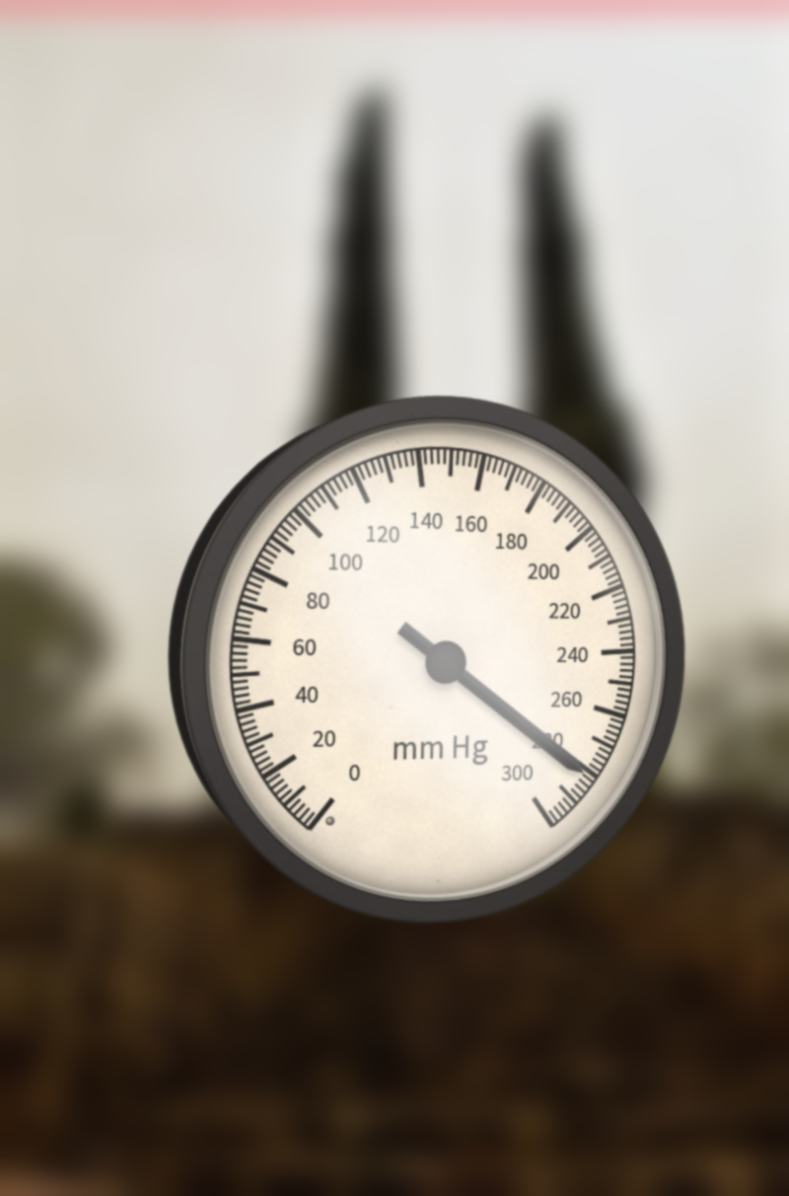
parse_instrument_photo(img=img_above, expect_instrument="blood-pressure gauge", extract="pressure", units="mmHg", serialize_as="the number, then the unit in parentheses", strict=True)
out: 282 (mmHg)
